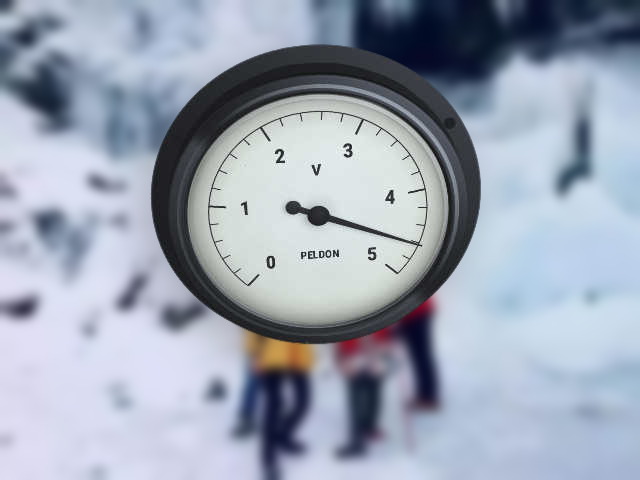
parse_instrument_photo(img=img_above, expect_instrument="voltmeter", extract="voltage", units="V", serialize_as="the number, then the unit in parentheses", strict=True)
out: 4.6 (V)
